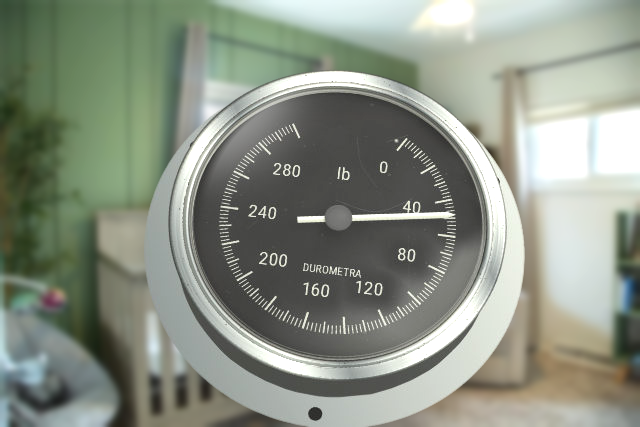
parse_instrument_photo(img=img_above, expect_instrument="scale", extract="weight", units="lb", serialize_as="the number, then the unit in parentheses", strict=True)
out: 50 (lb)
